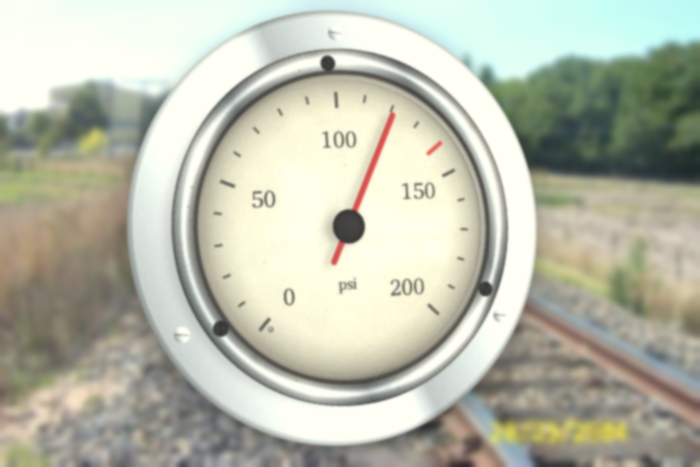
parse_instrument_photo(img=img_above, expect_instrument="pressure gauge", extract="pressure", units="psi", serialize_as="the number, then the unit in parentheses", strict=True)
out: 120 (psi)
